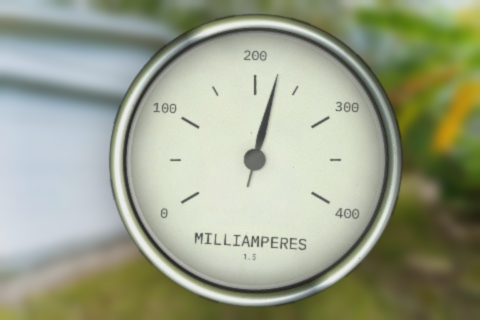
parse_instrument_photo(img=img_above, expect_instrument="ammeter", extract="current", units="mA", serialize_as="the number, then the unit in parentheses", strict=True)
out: 225 (mA)
